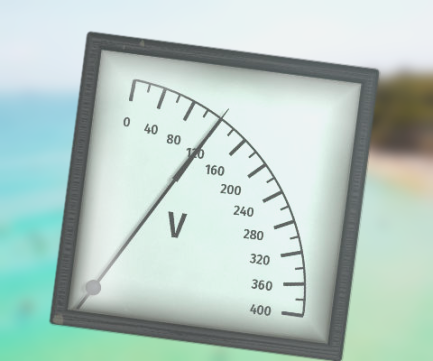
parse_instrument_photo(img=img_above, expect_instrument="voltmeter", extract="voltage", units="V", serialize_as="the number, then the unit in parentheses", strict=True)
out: 120 (V)
